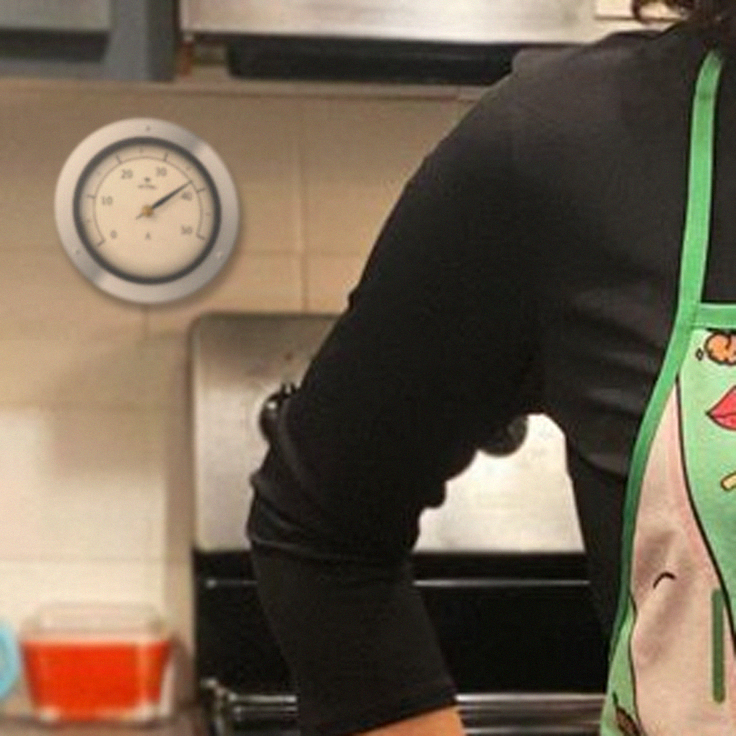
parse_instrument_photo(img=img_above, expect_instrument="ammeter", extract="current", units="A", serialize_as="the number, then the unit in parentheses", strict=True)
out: 37.5 (A)
